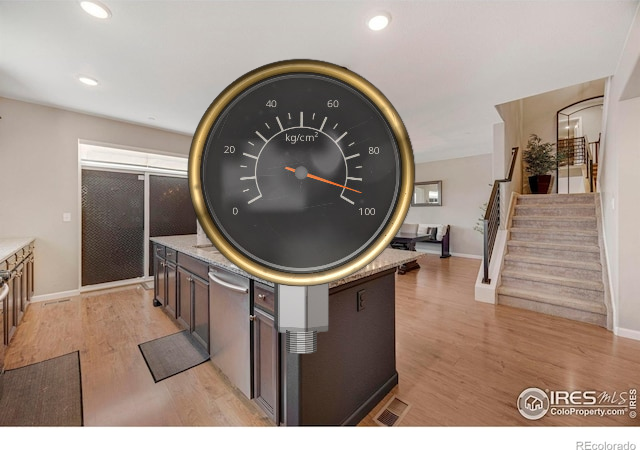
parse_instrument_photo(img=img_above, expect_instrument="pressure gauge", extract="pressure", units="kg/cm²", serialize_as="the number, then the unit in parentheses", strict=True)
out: 95 (kg/cm²)
